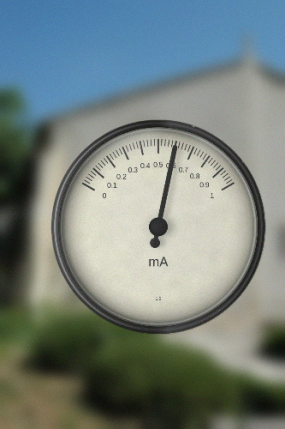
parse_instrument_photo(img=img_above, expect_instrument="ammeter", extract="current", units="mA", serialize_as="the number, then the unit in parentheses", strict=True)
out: 0.6 (mA)
